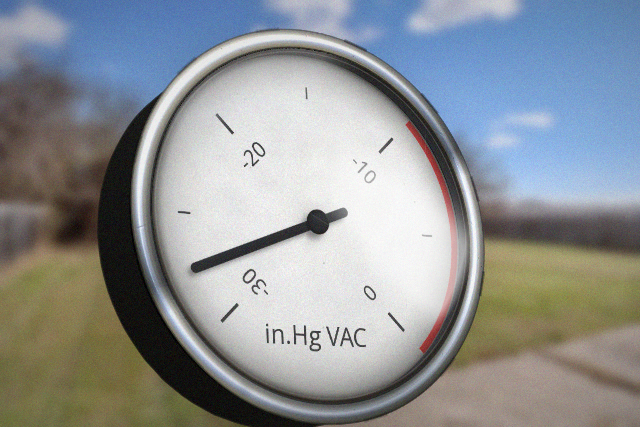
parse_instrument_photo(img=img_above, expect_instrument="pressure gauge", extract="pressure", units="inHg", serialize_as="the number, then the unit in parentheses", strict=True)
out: -27.5 (inHg)
